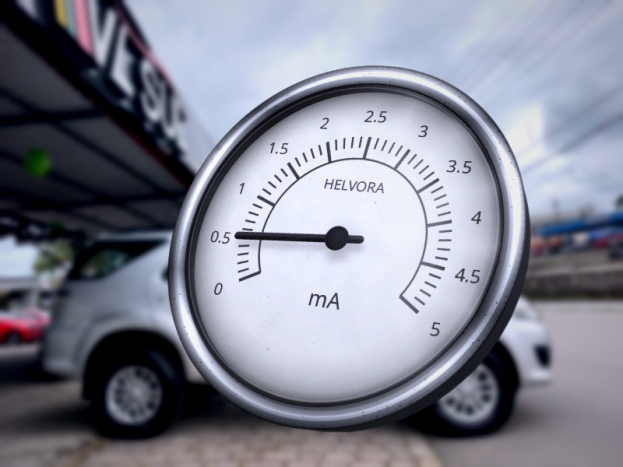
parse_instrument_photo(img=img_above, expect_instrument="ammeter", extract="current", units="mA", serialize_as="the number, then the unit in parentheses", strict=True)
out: 0.5 (mA)
